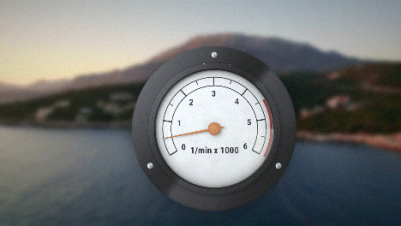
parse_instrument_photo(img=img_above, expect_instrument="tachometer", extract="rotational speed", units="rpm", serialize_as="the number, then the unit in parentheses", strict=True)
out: 500 (rpm)
